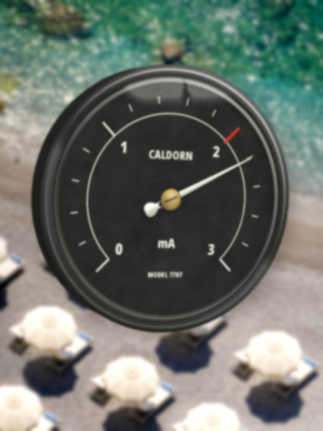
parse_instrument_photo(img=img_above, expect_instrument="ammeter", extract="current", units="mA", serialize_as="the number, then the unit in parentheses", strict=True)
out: 2.2 (mA)
